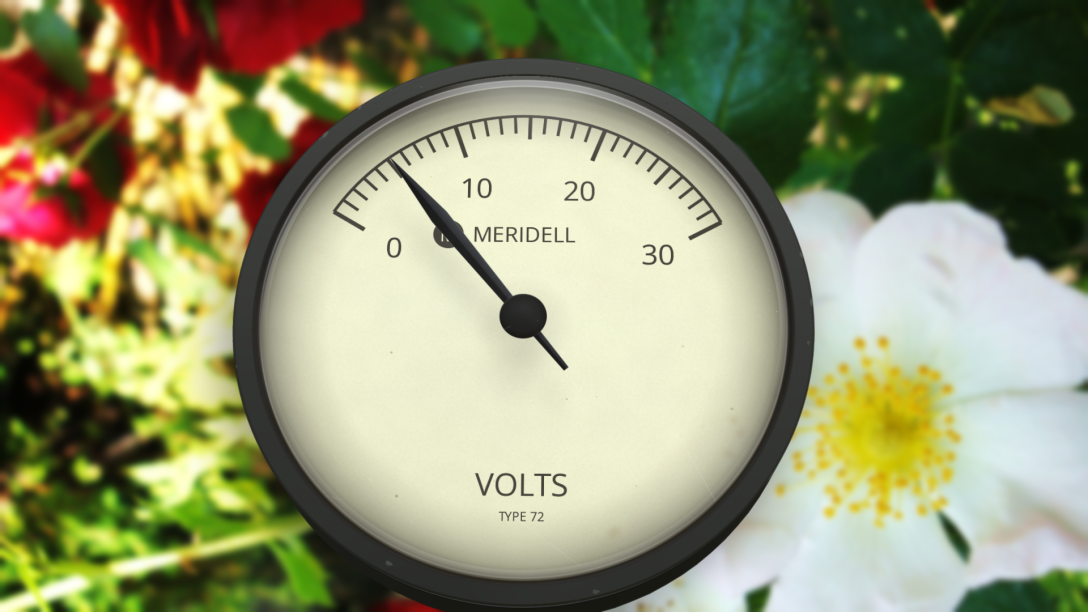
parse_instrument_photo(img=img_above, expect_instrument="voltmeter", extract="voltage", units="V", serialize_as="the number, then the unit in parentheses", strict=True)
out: 5 (V)
